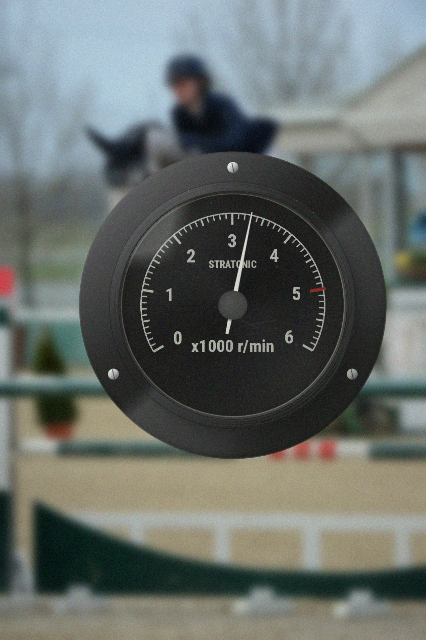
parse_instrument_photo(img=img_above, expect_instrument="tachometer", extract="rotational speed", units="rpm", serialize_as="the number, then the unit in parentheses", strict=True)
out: 3300 (rpm)
